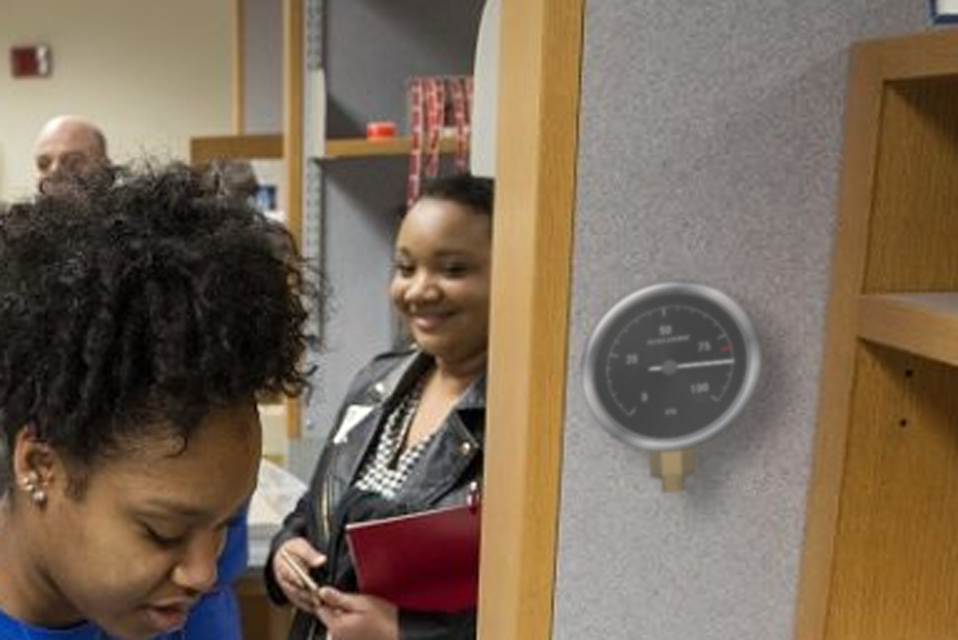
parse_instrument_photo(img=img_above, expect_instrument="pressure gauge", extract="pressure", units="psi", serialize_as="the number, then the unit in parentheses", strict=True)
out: 85 (psi)
